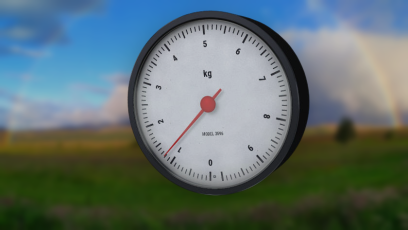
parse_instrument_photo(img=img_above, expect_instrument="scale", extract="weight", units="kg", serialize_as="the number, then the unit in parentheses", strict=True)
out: 1.2 (kg)
